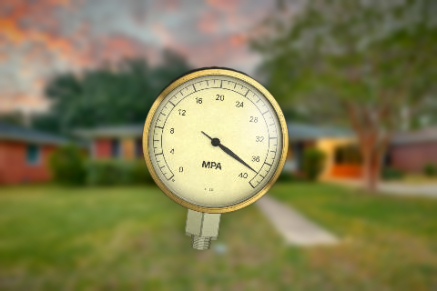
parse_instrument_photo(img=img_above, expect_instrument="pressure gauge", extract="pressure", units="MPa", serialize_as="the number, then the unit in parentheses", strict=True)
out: 38 (MPa)
